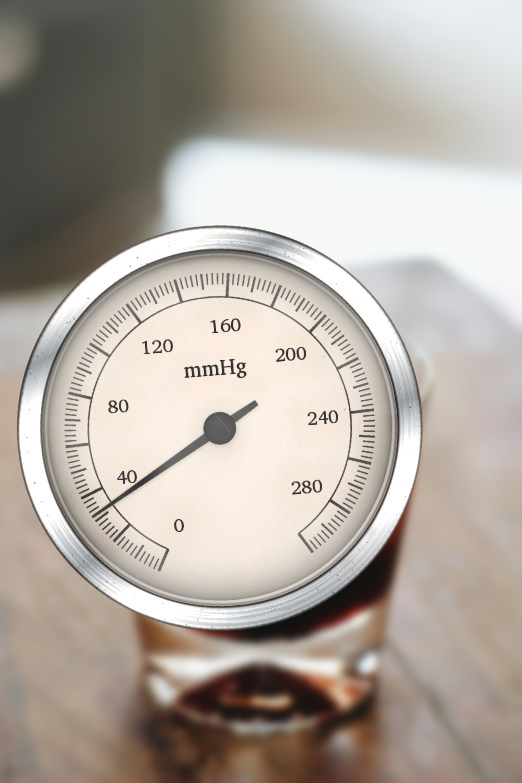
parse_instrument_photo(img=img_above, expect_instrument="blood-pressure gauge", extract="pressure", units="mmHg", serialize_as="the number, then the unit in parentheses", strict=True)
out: 32 (mmHg)
